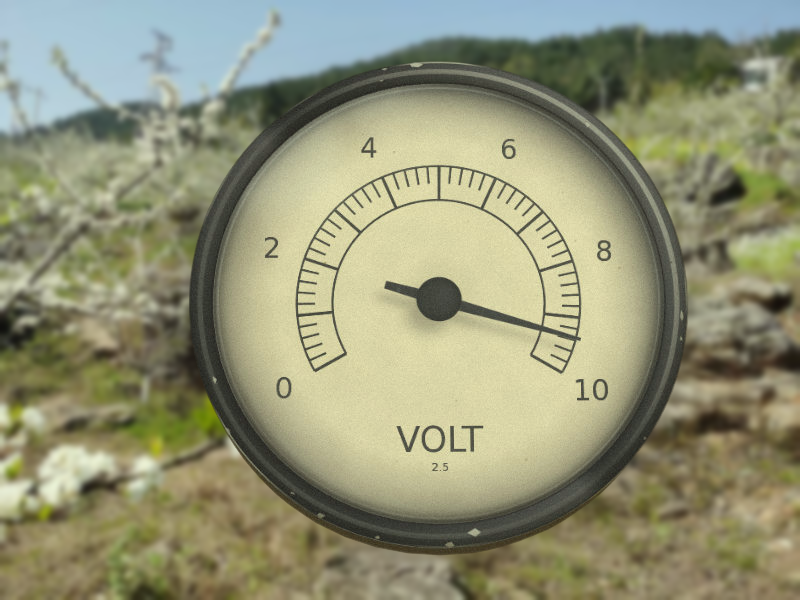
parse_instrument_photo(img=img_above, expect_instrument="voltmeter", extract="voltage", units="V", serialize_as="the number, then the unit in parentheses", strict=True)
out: 9.4 (V)
